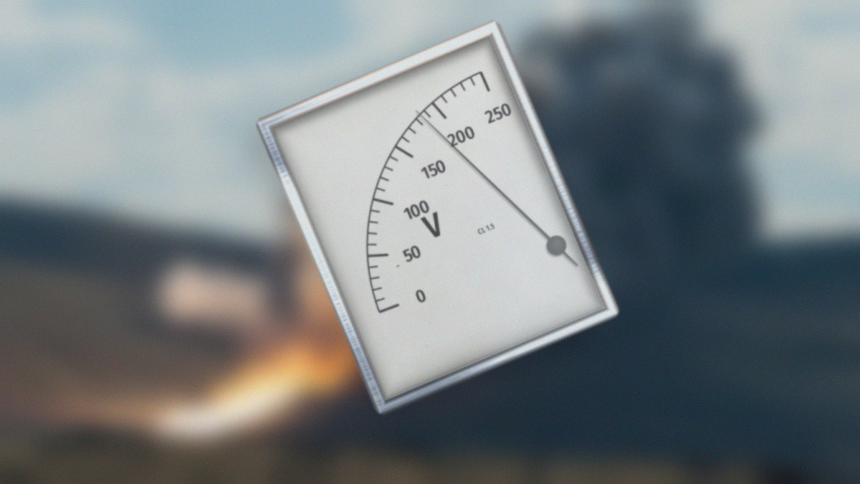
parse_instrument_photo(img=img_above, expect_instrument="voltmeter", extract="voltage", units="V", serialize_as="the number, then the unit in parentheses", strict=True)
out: 185 (V)
